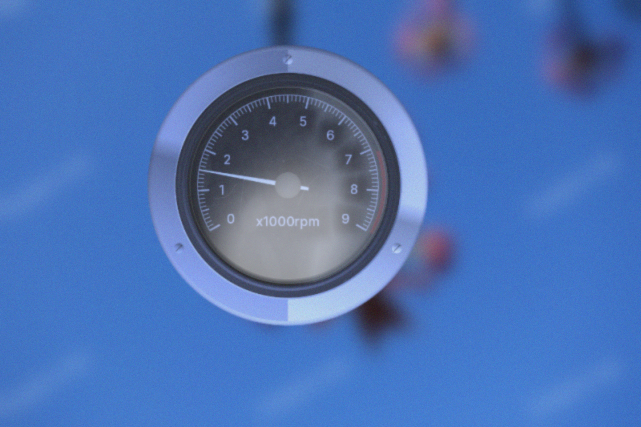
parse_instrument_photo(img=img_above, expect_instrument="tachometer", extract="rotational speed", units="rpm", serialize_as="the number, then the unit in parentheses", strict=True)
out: 1500 (rpm)
